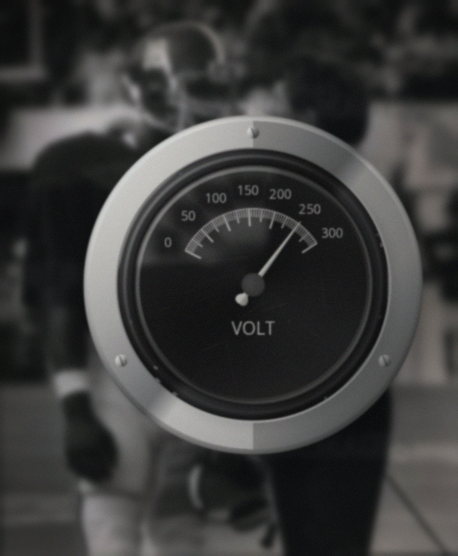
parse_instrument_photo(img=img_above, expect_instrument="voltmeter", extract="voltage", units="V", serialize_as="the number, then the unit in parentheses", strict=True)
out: 250 (V)
